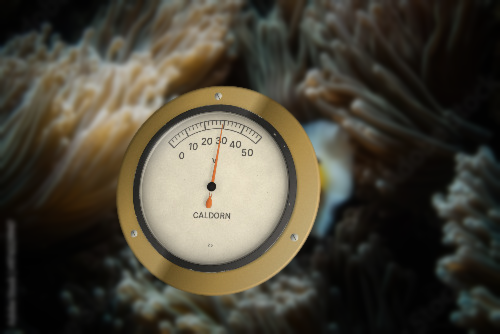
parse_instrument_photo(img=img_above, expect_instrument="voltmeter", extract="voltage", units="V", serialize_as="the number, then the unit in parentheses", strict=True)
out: 30 (V)
